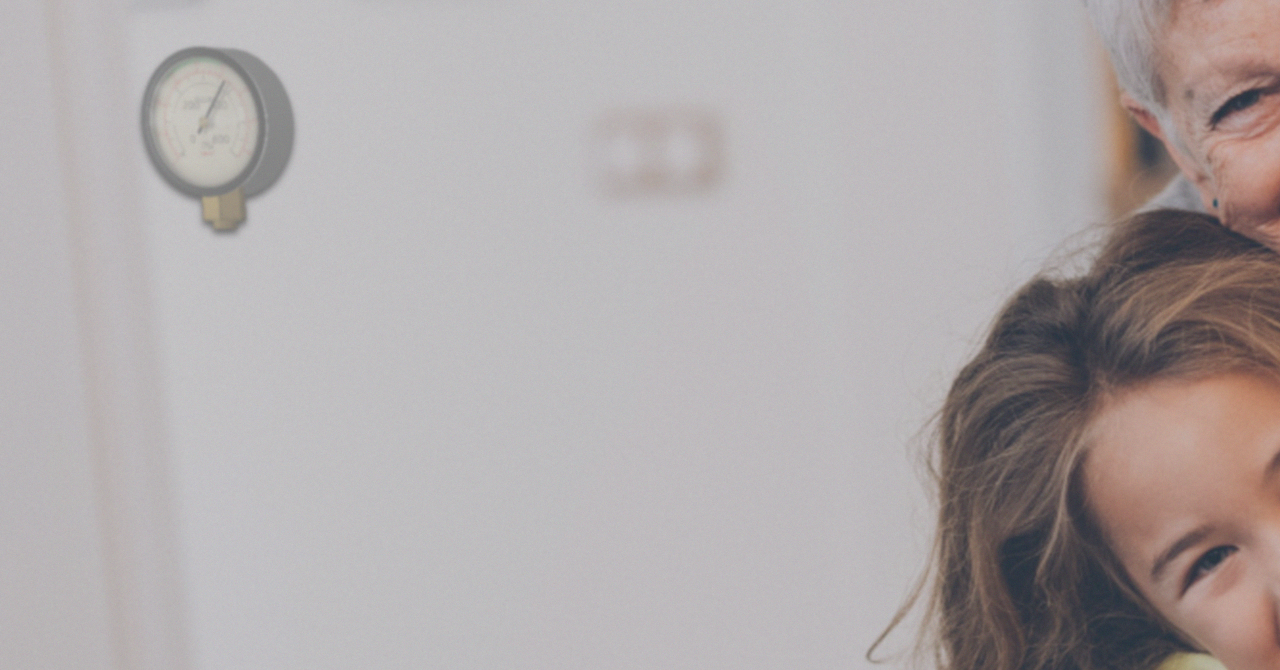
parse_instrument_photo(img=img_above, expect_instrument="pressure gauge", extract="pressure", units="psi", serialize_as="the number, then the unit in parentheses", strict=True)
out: 375 (psi)
